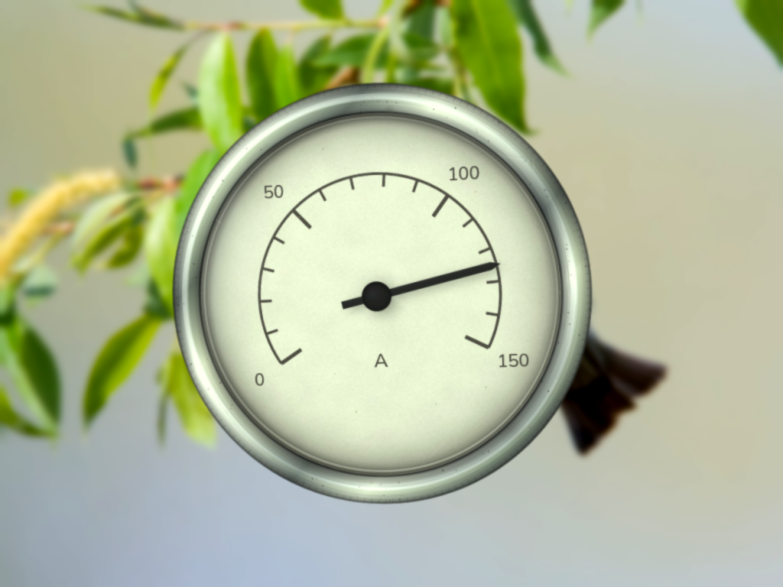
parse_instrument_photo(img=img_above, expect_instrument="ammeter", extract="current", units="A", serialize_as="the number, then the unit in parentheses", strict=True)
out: 125 (A)
